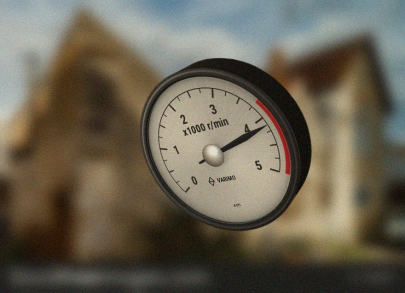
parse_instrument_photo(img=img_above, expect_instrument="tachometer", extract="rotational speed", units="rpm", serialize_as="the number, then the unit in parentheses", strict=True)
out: 4125 (rpm)
